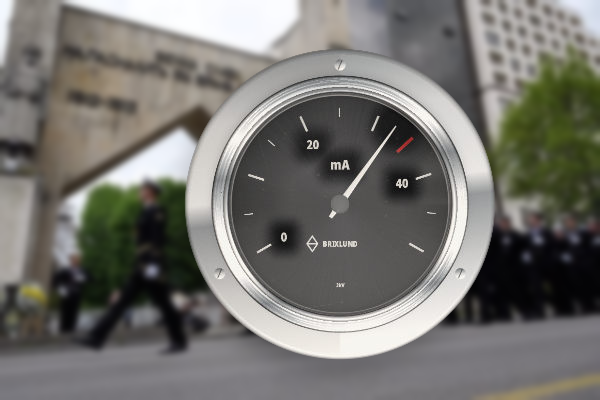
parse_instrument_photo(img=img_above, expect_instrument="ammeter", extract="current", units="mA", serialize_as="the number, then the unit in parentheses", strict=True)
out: 32.5 (mA)
